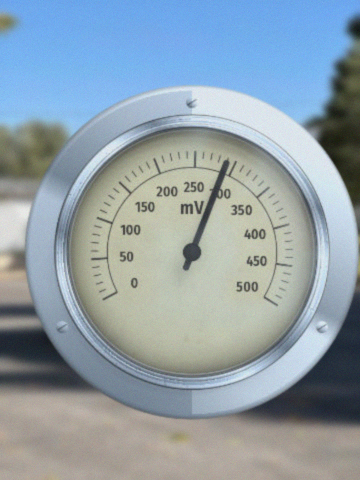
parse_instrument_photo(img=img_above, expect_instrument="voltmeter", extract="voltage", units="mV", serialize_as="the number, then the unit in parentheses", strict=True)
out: 290 (mV)
